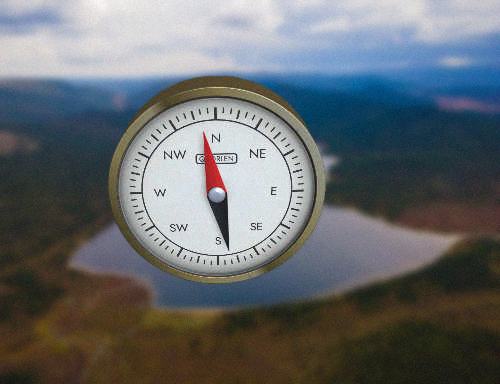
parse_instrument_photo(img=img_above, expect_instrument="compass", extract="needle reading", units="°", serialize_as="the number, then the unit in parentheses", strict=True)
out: 350 (°)
